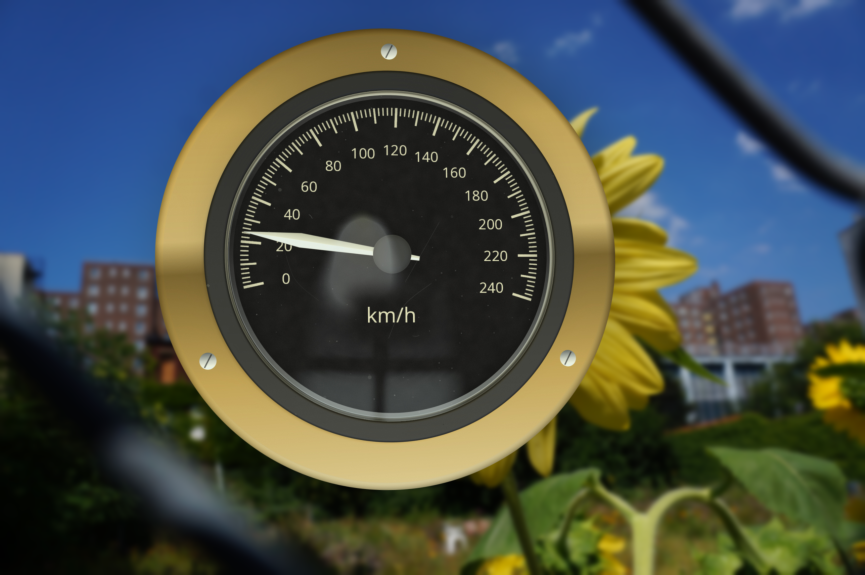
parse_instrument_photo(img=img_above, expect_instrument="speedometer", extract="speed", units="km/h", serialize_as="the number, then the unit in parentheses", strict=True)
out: 24 (km/h)
